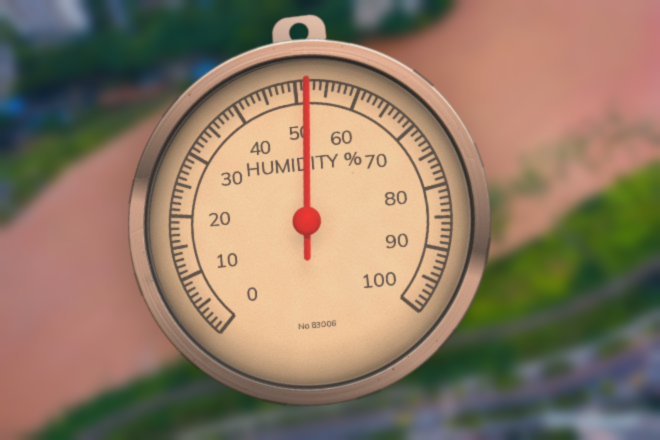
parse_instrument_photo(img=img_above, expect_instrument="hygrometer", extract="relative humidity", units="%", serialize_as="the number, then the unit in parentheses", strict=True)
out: 52 (%)
